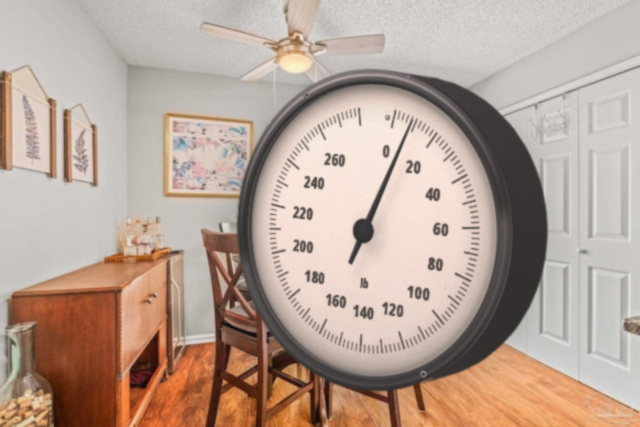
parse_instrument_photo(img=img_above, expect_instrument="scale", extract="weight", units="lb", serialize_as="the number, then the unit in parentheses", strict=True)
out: 10 (lb)
